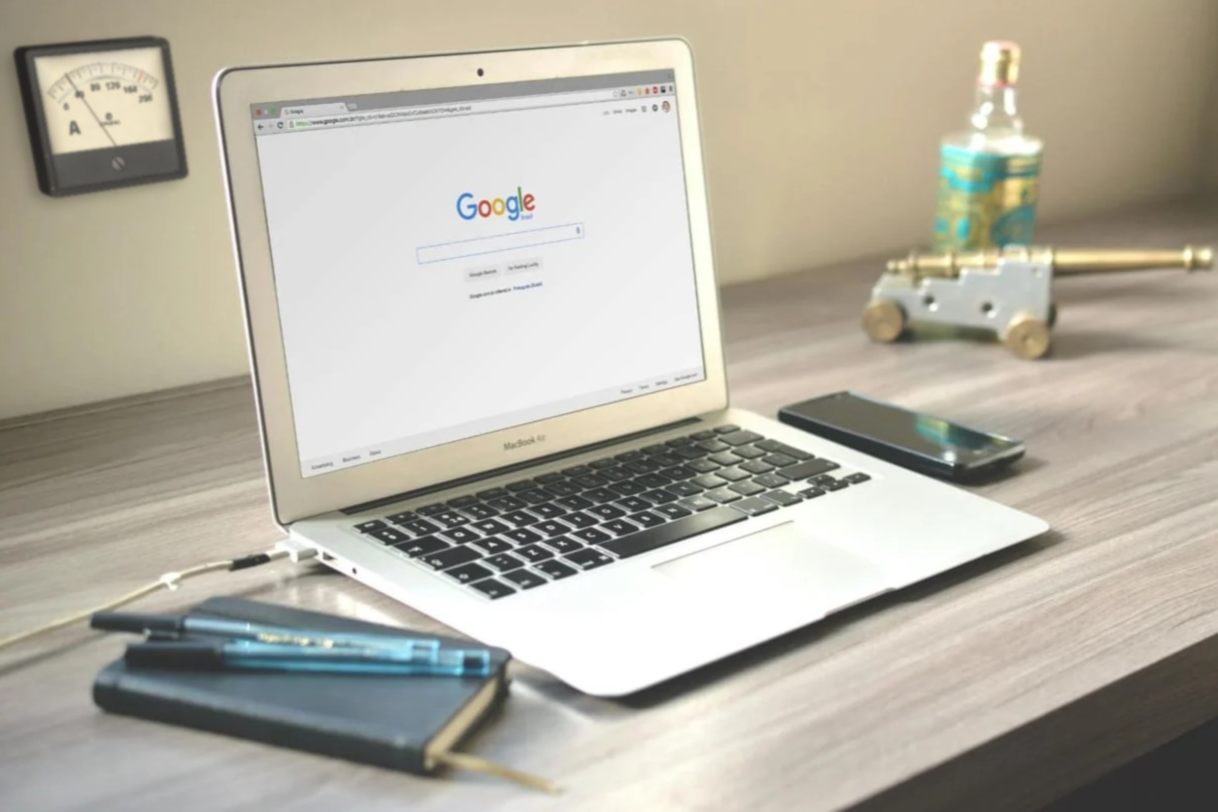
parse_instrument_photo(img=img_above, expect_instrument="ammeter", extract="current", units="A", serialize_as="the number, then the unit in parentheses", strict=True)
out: 40 (A)
